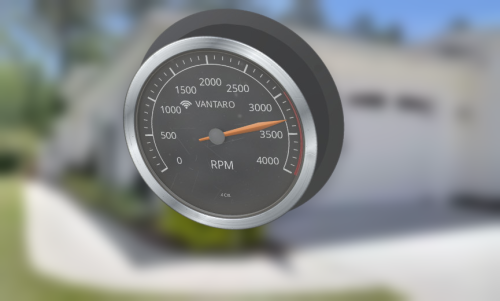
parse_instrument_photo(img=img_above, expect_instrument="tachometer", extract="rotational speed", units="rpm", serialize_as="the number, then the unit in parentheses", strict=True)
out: 3300 (rpm)
